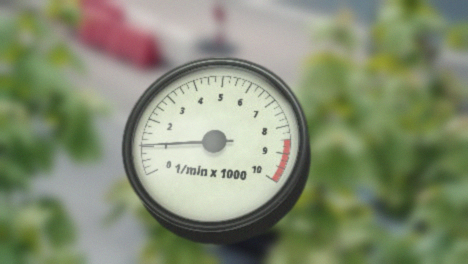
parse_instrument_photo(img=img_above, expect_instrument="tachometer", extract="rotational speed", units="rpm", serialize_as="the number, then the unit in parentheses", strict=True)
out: 1000 (rpm)
